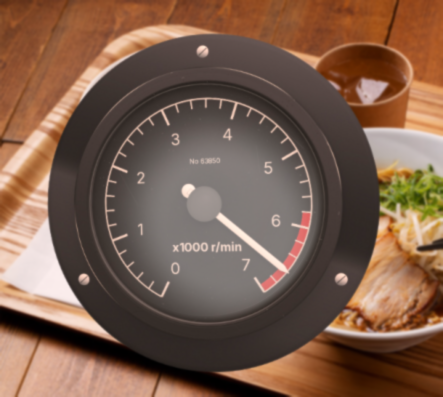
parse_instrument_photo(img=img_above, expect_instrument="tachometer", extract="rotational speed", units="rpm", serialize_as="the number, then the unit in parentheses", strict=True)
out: 6600 (rpm)
